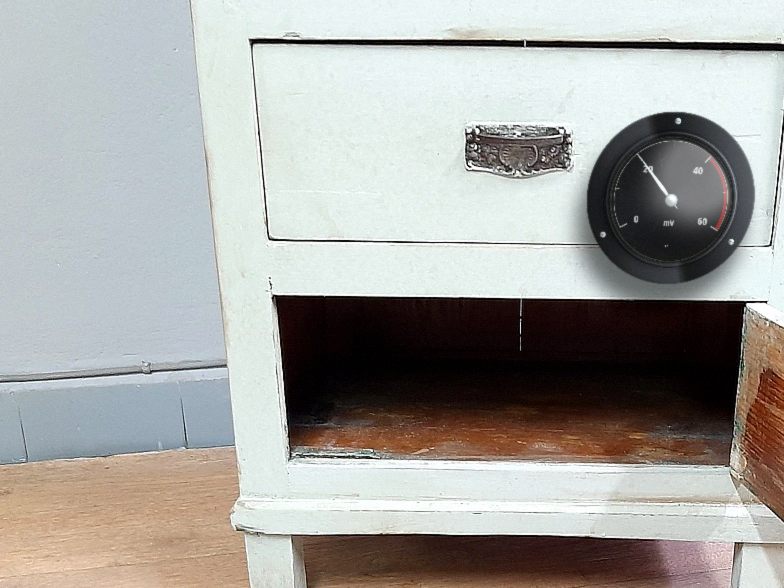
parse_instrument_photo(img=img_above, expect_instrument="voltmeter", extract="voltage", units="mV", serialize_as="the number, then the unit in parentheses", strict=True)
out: 20 (mV)
